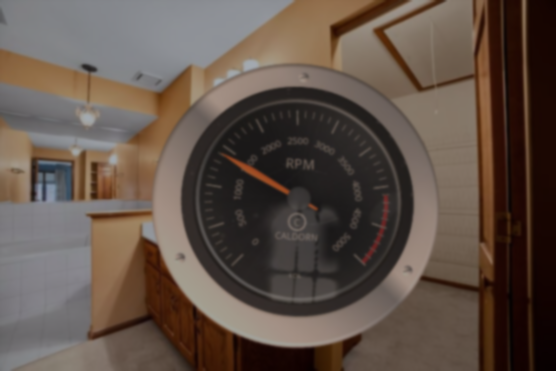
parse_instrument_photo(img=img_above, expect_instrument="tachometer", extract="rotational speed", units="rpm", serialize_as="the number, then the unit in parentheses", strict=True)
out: 1400 (rpm)
